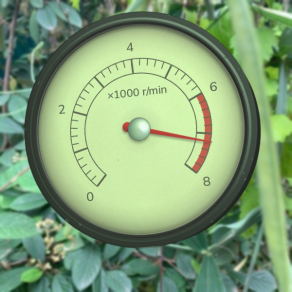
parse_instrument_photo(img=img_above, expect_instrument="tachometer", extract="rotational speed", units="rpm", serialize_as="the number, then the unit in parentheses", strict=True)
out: 7200 (rpm)
